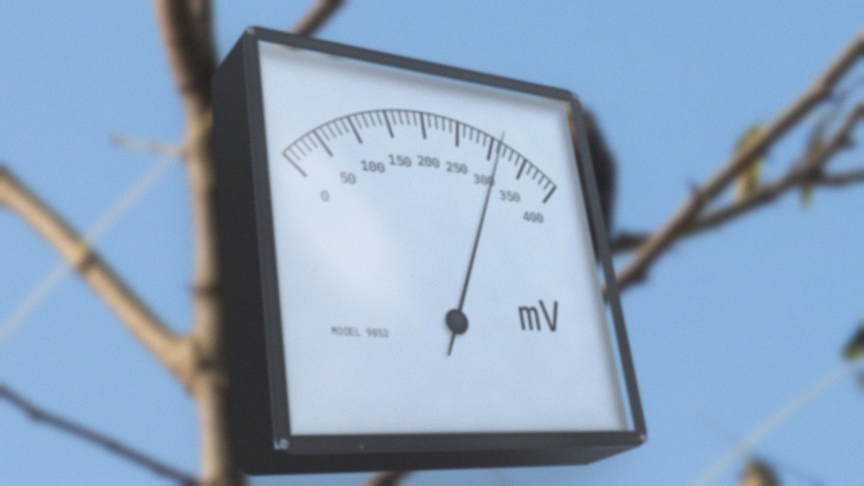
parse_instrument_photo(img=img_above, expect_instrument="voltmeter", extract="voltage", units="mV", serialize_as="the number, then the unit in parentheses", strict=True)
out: 310 (mV)
